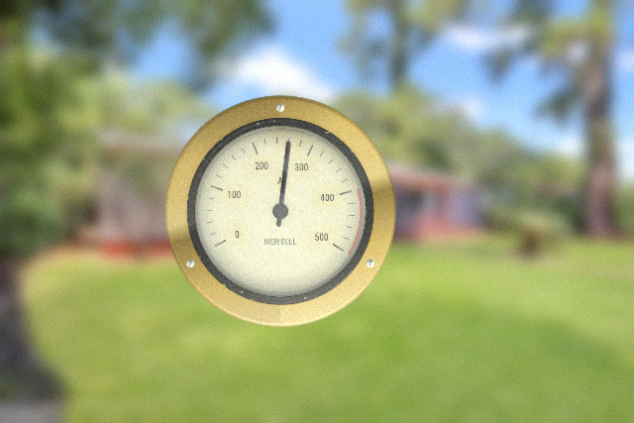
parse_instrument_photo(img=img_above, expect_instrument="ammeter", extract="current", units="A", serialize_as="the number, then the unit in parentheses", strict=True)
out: 260 (A)
